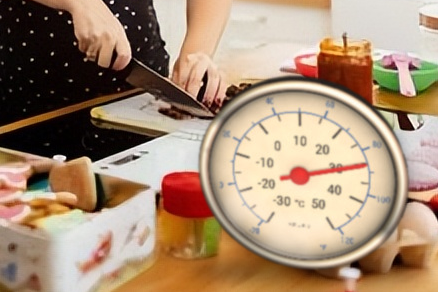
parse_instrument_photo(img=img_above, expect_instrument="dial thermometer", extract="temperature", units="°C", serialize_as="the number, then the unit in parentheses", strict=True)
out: 30 (°C)
